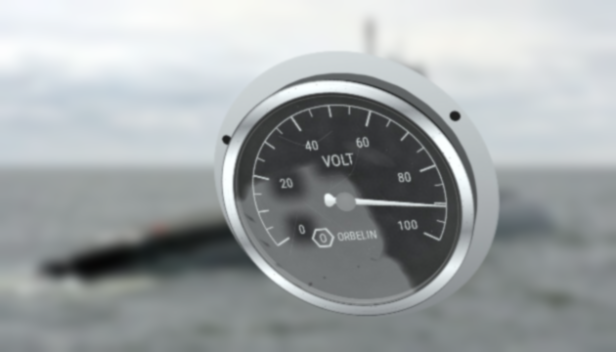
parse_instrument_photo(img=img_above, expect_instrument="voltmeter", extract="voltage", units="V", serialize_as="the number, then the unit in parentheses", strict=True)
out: 90 (V)
